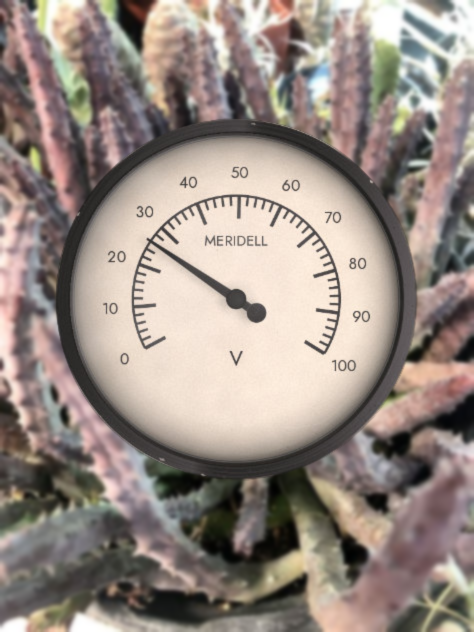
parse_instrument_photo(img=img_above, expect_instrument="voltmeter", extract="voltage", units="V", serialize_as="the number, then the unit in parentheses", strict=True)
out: 26 (V)
